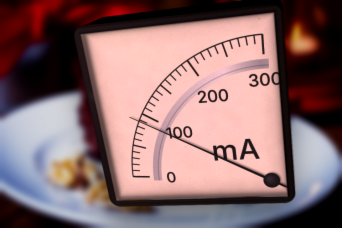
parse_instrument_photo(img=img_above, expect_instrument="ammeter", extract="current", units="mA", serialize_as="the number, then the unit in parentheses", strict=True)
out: 90 (mA)
